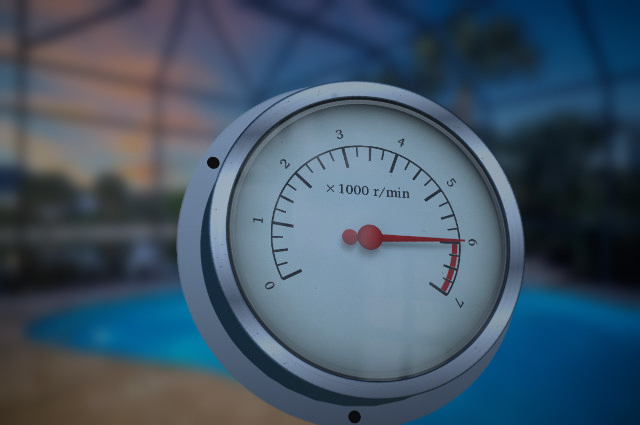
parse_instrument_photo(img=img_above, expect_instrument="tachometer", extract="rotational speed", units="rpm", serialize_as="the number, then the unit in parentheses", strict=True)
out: 6000 (rpm)
